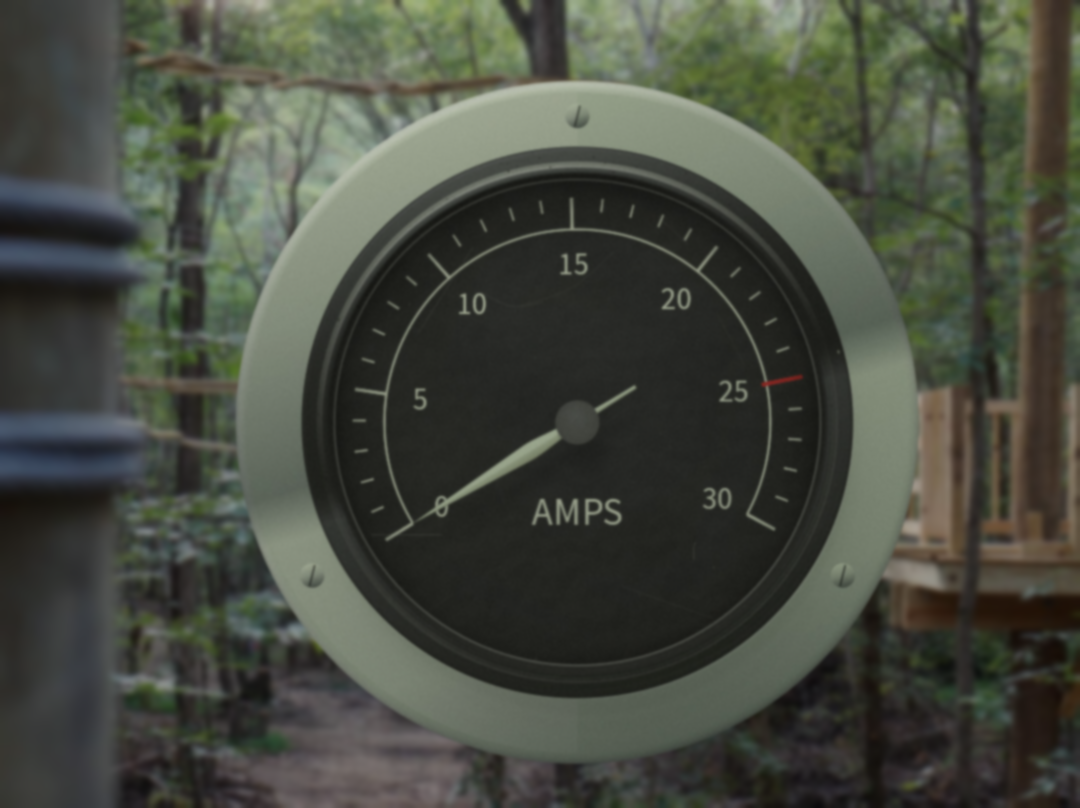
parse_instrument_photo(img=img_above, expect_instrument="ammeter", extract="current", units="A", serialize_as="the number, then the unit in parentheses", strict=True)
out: 0 (A)
